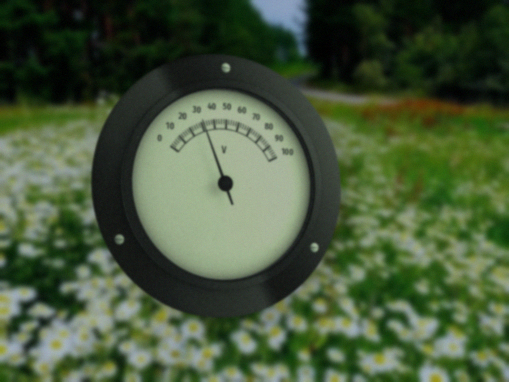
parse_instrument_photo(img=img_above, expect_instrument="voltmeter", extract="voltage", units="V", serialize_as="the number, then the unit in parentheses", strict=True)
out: 30 (V)
